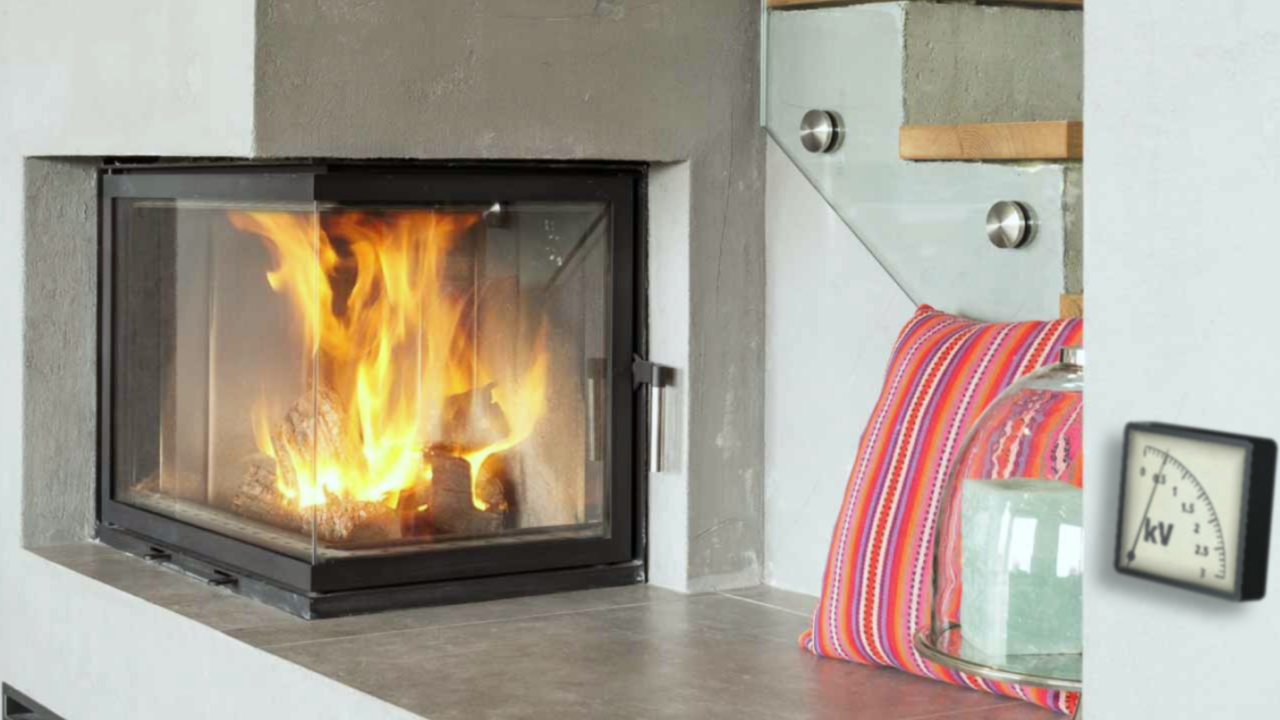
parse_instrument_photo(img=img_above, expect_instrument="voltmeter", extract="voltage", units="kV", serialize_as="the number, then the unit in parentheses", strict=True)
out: 0.5 (kV)
